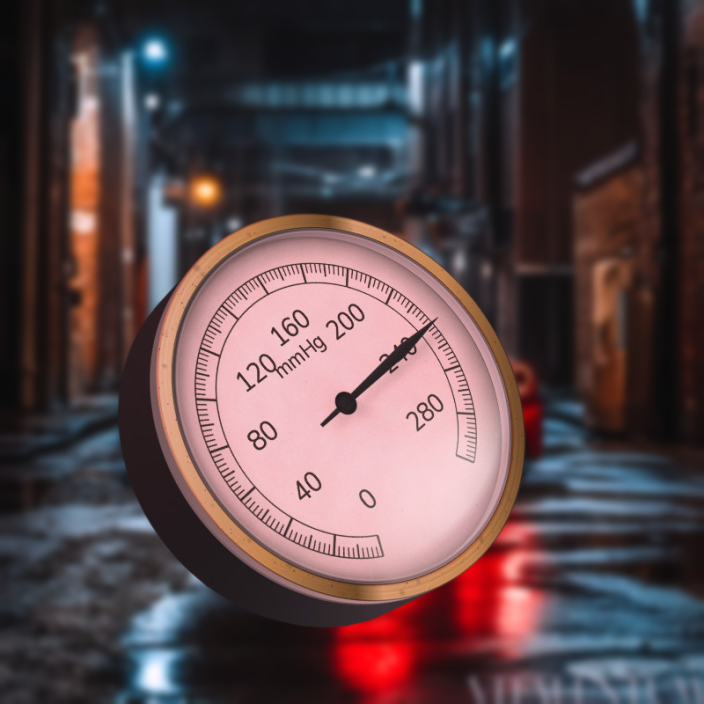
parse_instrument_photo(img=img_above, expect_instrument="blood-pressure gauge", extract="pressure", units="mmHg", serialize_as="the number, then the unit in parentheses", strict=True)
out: 240 (mmHg)
